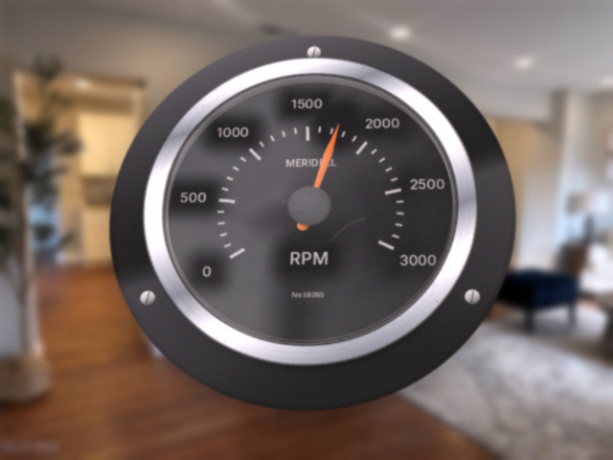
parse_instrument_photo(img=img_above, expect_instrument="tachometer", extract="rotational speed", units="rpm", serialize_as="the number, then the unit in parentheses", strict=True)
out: 1750 (rpm)
